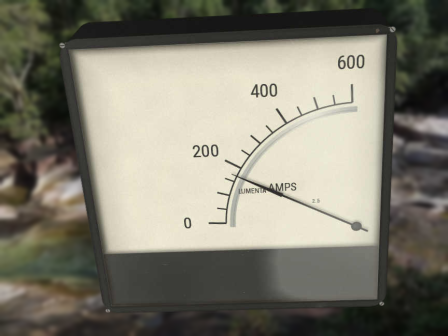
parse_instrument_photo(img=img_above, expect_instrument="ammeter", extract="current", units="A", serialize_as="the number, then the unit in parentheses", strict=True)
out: 175 (A)
